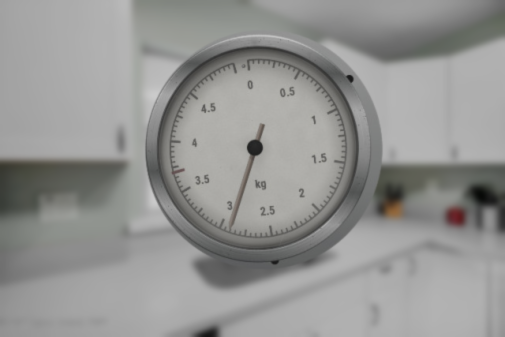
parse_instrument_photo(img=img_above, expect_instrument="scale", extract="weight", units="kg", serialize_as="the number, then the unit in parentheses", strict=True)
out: 2.9 (kg)
